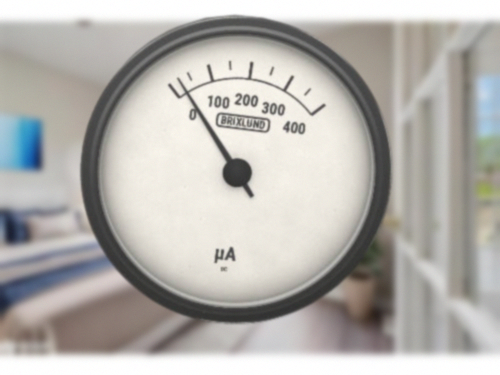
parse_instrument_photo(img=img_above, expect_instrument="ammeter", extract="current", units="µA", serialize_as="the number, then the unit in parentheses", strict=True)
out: 25 (µA)
